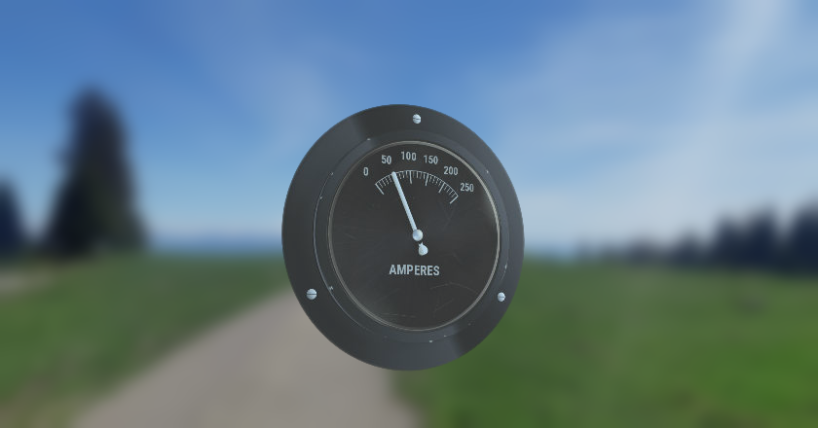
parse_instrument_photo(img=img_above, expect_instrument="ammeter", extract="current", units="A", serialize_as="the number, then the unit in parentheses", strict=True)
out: 50 (A)
